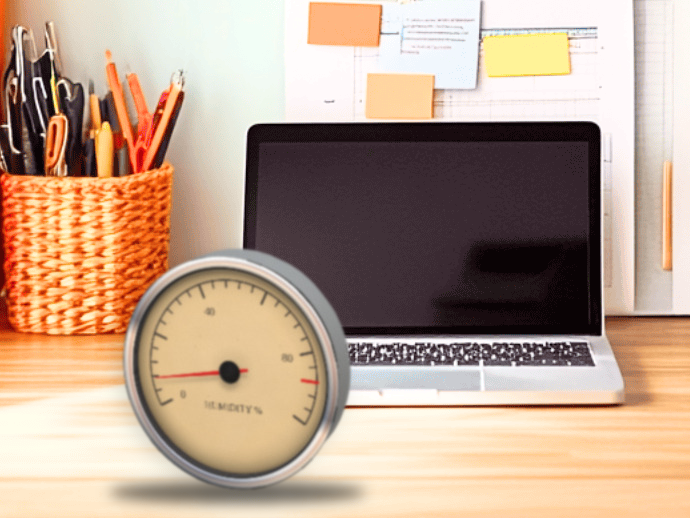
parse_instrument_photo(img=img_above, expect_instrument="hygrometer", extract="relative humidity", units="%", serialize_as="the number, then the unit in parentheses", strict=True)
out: 8 (%)
